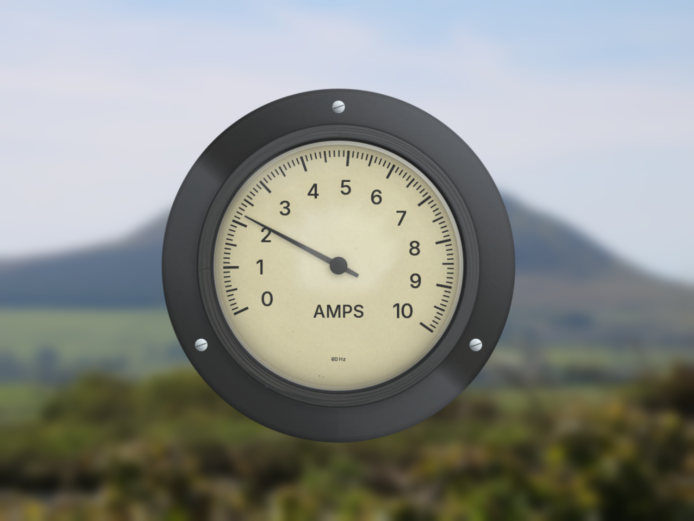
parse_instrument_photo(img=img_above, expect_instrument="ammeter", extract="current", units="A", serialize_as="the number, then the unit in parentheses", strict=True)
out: 2.2 (A)
